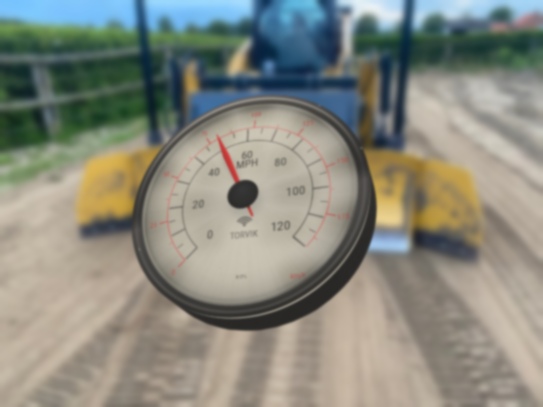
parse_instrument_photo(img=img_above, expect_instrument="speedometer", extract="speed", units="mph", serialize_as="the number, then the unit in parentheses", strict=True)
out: 50 (mph)
